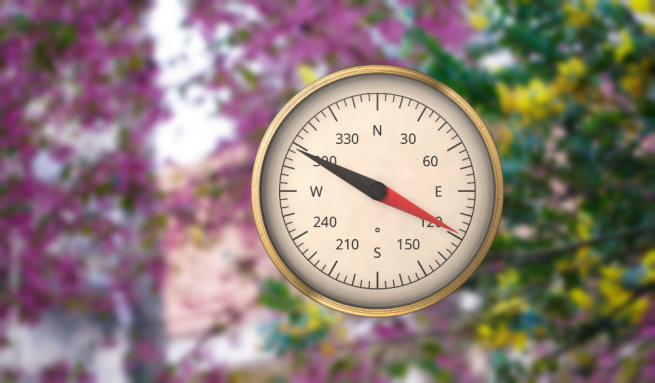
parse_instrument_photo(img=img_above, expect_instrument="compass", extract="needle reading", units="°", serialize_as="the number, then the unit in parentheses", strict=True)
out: 117.5 (°)
